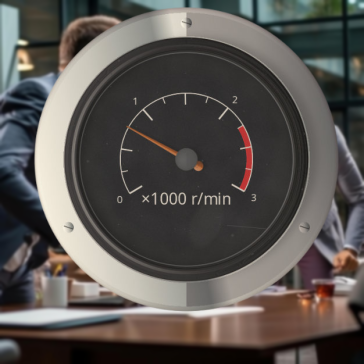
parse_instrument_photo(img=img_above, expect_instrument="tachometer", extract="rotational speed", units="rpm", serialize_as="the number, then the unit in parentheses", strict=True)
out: 750 (rpm)
